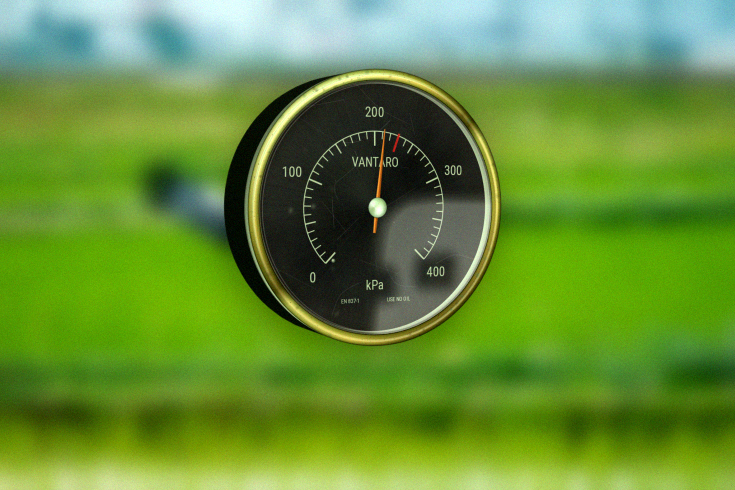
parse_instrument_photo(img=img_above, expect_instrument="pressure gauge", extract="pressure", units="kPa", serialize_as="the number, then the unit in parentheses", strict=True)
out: 210 (kPa)
